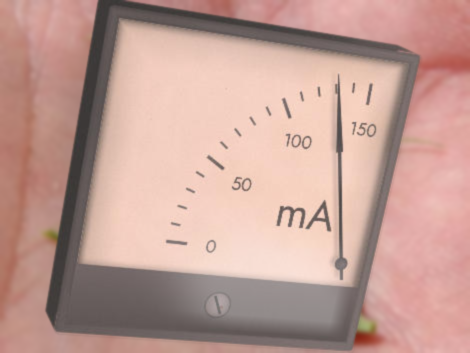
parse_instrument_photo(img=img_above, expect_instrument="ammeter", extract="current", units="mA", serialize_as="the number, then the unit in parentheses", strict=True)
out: 130 (mA)
